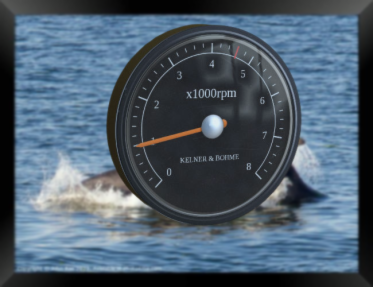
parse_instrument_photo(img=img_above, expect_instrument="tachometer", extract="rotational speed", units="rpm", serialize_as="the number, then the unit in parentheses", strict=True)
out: 1000 (rpm)
